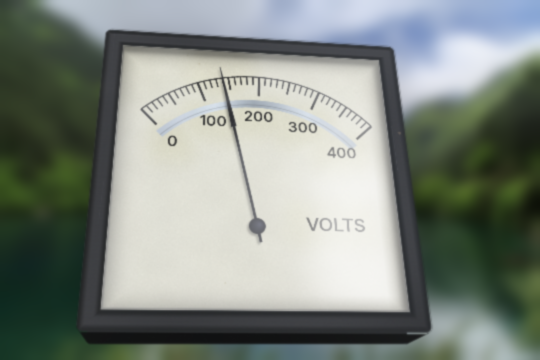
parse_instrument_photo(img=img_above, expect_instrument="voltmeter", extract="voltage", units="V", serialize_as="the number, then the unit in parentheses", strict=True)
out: 140 (V)
